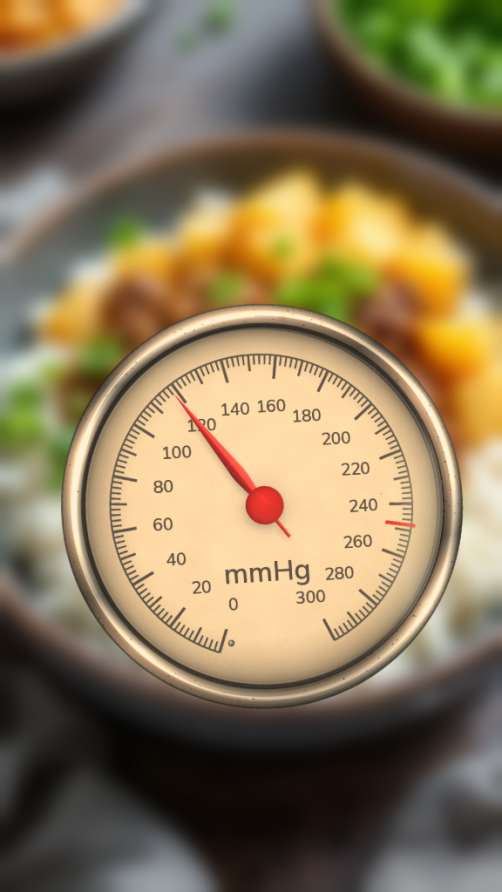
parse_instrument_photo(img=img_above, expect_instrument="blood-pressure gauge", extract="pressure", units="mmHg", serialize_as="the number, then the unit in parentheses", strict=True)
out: 118 (mmHg)
